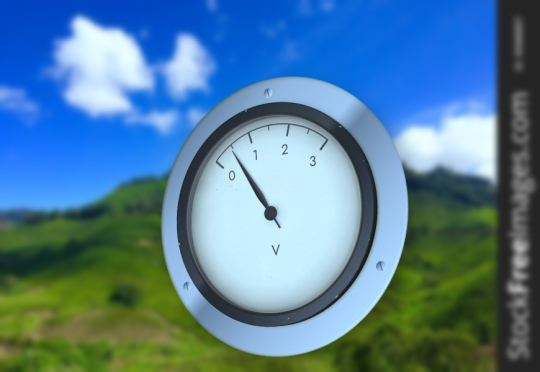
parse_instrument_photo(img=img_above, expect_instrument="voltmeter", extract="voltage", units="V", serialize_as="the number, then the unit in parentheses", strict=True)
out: 0.5 (V)
